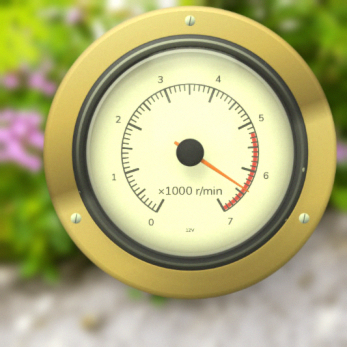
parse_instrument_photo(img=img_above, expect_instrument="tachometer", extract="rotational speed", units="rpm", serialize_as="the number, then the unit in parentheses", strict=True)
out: 6400 (rpm)
